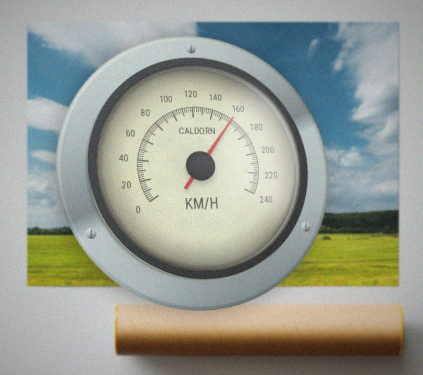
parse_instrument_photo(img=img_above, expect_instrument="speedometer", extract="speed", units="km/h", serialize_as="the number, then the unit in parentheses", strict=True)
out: 160 (km/h)
